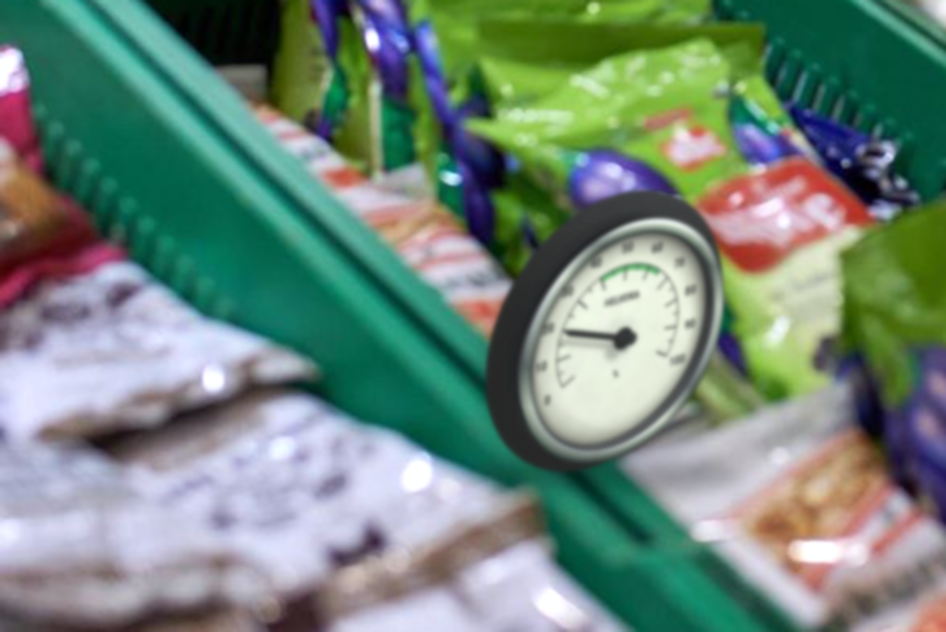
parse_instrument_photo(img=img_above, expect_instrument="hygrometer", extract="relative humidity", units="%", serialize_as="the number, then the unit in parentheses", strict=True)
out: 20 (%)
